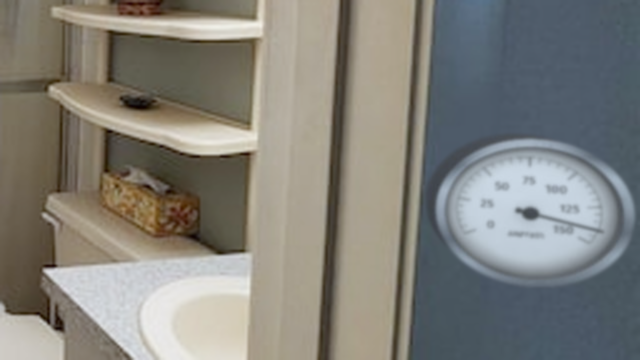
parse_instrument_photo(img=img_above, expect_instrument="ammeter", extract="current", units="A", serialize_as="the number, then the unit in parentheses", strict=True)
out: 140 (A)
